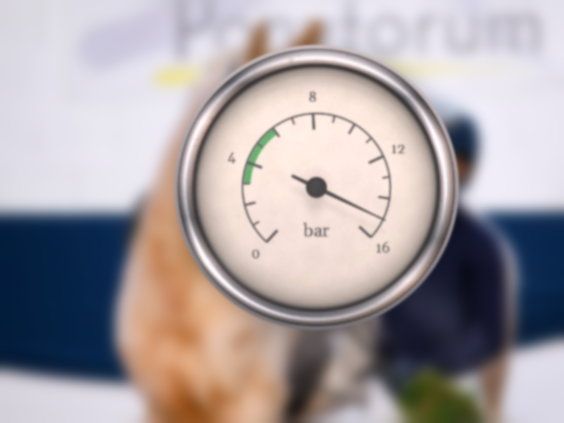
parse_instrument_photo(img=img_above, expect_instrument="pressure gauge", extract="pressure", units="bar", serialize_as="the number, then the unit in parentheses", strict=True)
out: 15 (bar)
